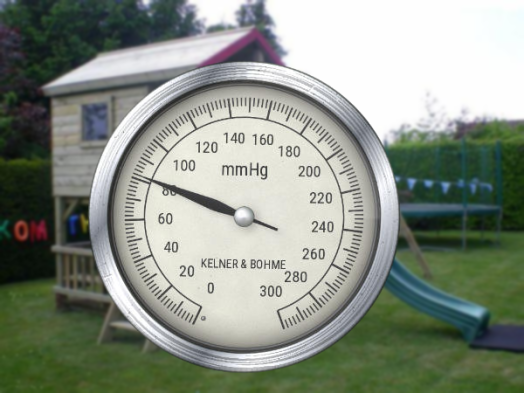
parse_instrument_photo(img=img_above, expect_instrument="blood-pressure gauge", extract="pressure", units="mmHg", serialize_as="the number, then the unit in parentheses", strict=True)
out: 82 (mmHg)
